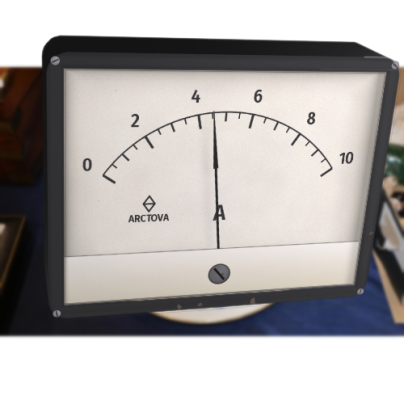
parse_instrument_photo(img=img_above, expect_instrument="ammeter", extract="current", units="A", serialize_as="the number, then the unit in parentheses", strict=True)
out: 4.5 (A)
